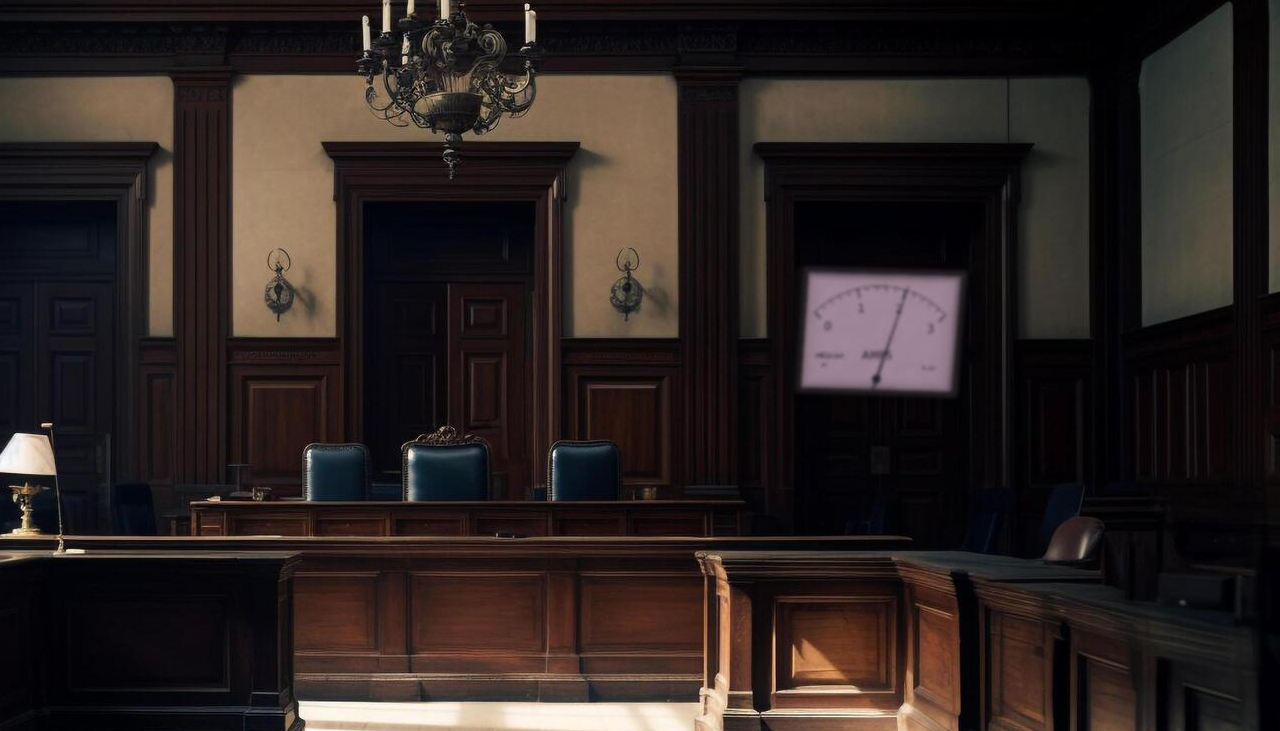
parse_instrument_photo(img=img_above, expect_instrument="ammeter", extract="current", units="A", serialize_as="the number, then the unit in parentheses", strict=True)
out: 2 (A)
